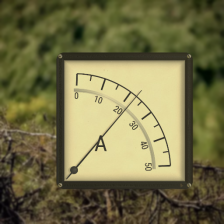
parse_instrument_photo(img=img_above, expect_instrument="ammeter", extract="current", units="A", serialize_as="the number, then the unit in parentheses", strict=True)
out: 22.5 (A)
